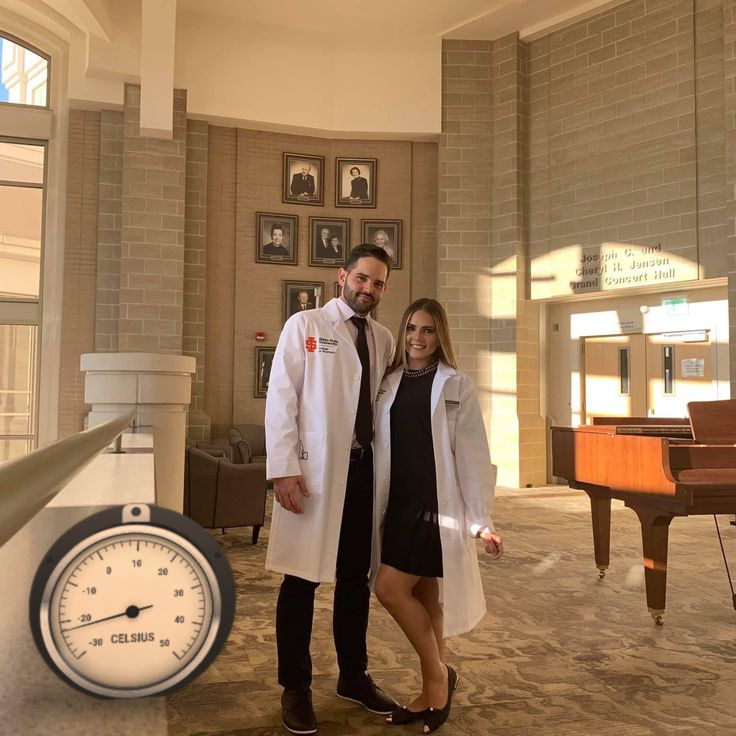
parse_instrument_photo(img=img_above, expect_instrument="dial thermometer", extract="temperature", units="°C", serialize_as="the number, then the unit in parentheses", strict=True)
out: -22 (°C)
